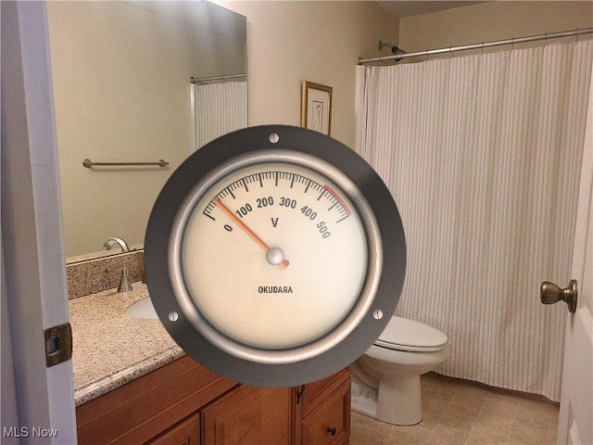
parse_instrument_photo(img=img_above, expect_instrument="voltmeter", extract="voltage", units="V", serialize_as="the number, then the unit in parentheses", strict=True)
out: 50 (V)
